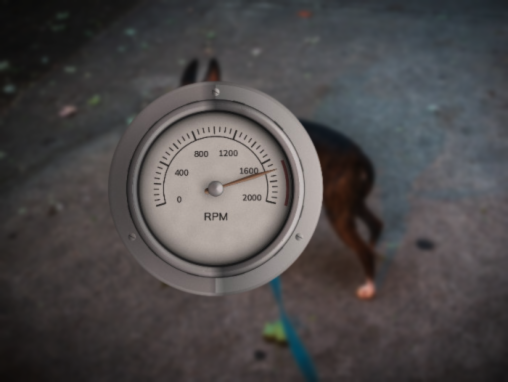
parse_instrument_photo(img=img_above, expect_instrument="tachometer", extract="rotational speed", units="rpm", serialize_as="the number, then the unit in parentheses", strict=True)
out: 1700 (rpm)
